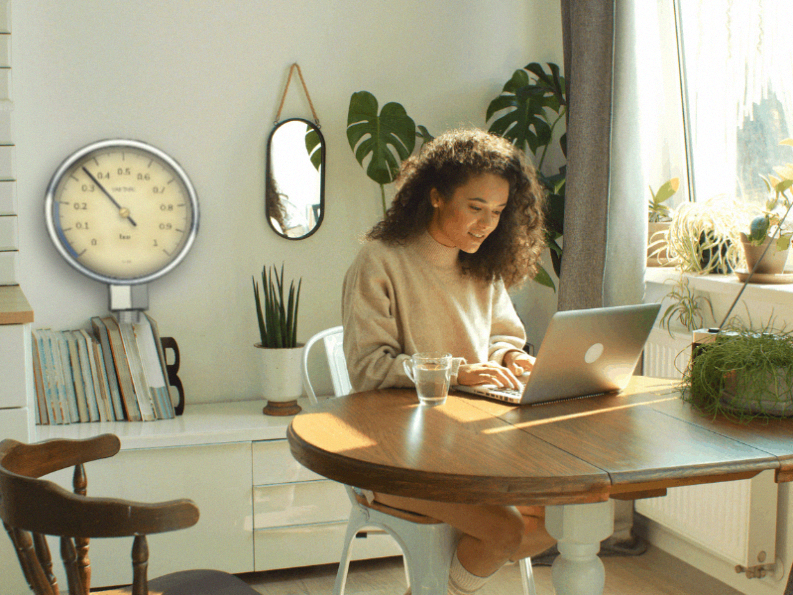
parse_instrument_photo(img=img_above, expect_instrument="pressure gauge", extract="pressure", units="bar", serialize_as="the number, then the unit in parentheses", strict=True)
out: 0.35 (bar)
